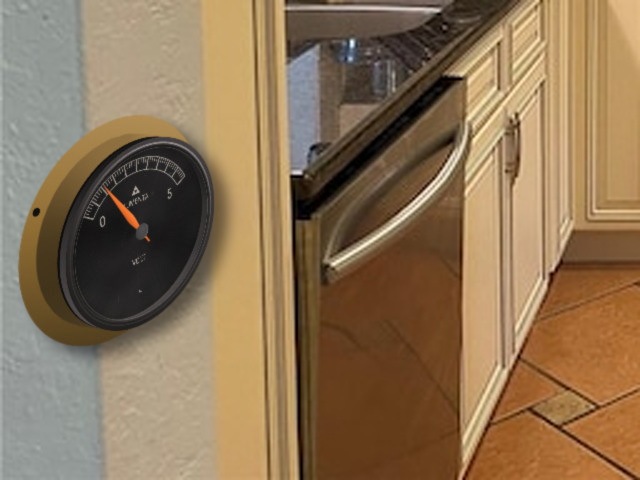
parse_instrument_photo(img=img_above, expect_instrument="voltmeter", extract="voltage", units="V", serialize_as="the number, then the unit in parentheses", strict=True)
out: 1 (V)
